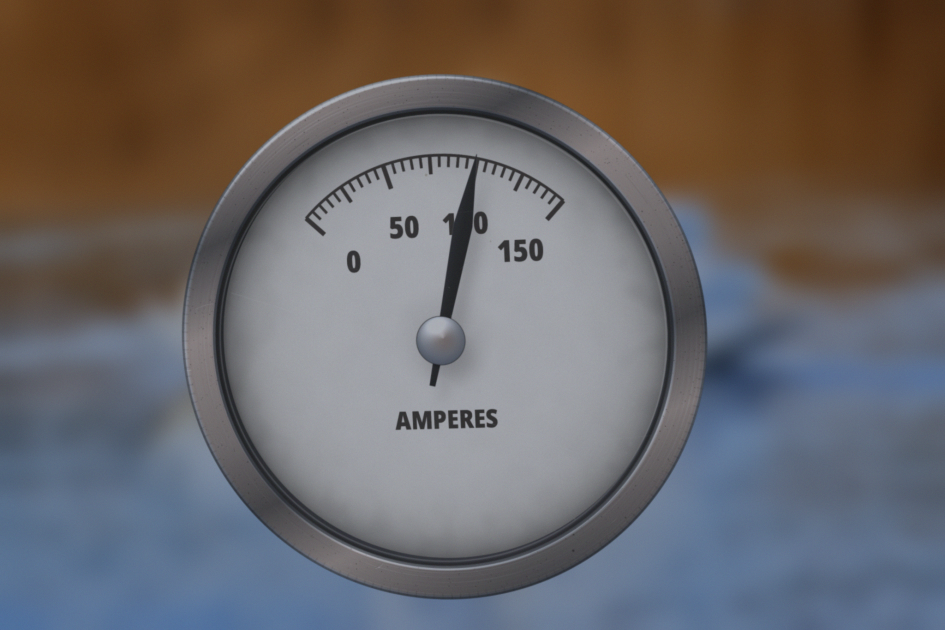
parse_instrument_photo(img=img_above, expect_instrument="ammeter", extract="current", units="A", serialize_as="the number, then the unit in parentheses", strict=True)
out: 100 (A)
